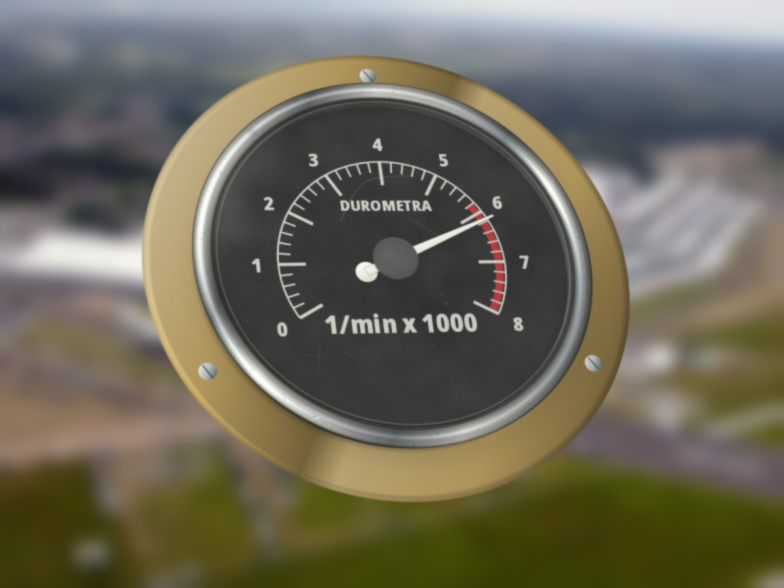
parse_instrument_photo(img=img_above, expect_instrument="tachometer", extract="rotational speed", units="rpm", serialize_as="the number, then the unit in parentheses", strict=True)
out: 6200 (rpm)
